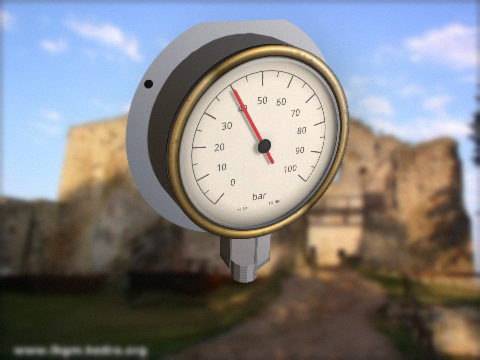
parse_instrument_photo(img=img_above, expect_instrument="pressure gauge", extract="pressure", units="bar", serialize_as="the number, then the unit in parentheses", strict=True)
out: 40 (bar)
